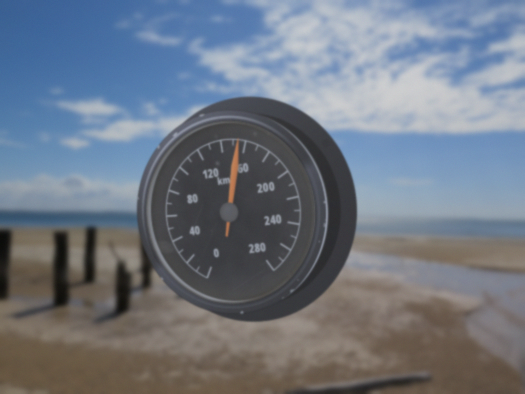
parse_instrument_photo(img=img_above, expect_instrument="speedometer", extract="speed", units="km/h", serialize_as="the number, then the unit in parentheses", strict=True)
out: 155 (km/h)
